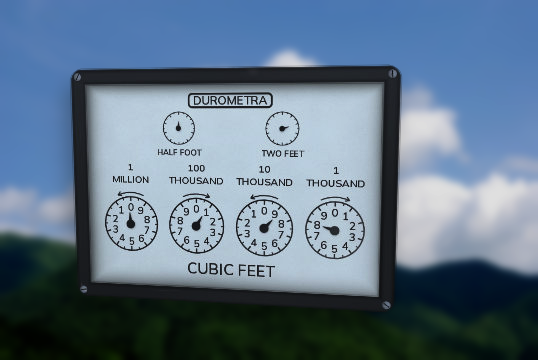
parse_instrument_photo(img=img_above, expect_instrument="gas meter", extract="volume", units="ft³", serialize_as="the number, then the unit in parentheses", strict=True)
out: 8800 (ft³)
